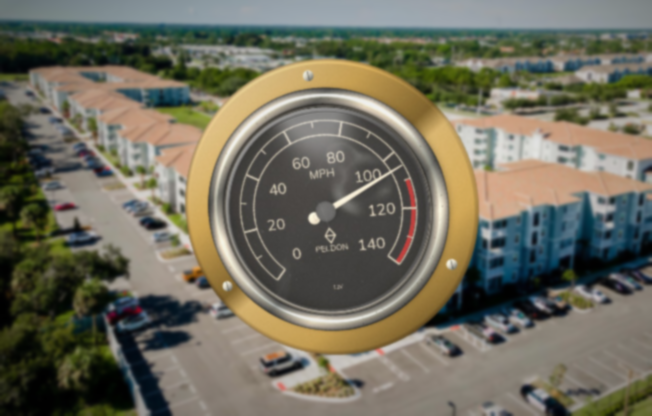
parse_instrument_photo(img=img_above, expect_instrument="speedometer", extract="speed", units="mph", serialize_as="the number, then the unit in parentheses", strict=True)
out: 105 (mph)
